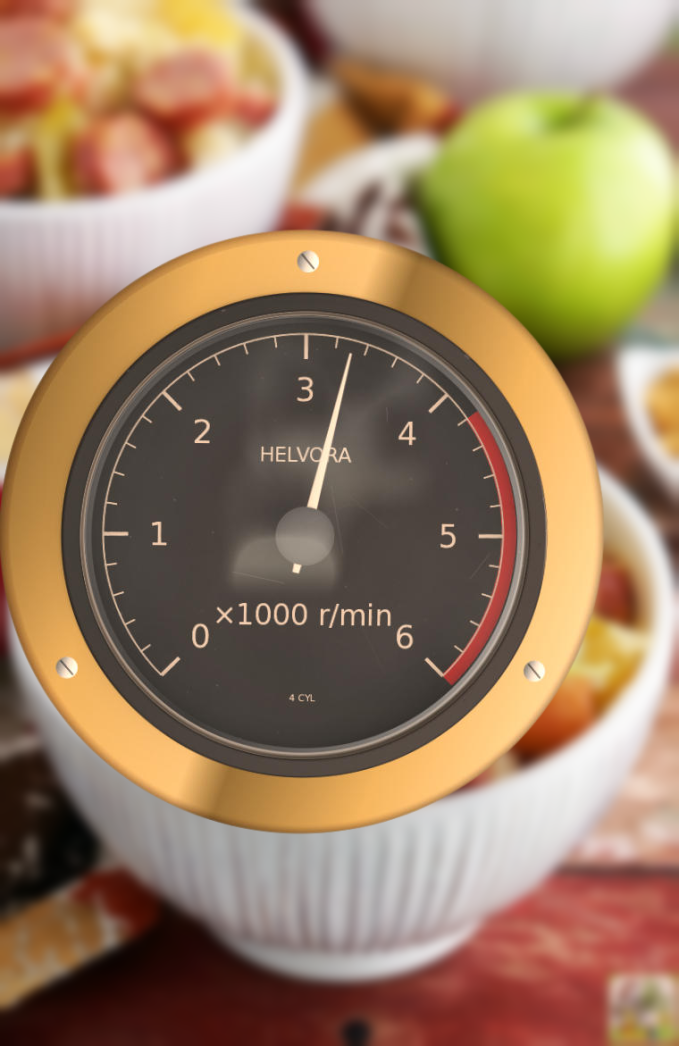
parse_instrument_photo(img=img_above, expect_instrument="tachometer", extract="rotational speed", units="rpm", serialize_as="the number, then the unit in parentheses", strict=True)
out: 3300 (rpm)
